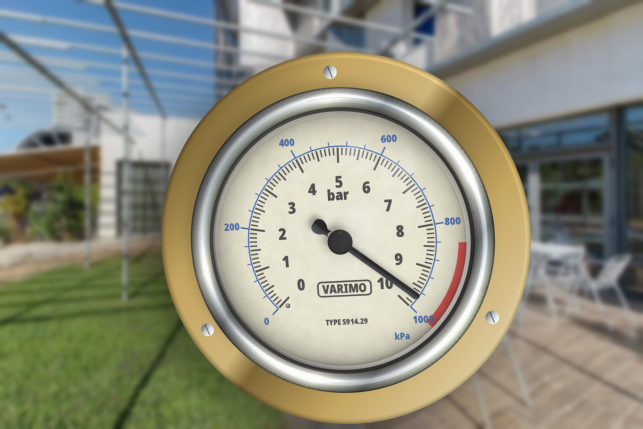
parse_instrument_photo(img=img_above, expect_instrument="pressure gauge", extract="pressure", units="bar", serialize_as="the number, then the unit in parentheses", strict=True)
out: 9.7 (bar)
